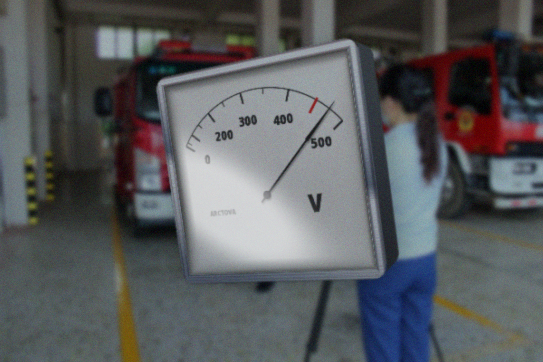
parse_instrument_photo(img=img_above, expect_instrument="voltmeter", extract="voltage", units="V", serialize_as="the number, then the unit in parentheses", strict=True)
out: 475 (V)
